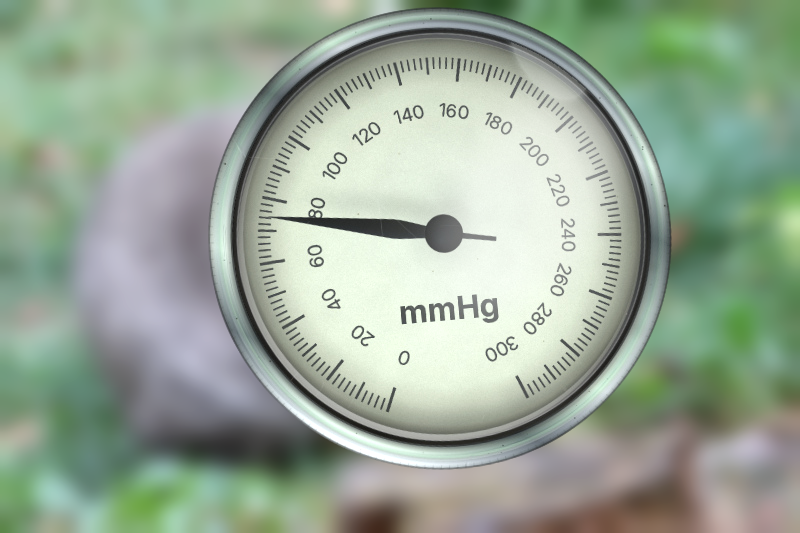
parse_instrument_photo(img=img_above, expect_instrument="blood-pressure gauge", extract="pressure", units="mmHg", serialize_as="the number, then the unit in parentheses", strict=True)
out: 74 (mmHg)
